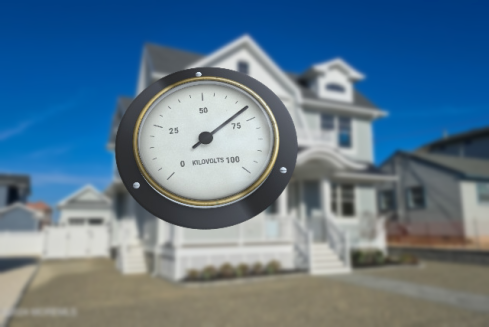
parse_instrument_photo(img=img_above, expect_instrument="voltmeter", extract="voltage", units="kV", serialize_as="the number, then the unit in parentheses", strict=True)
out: 70 (kV)
